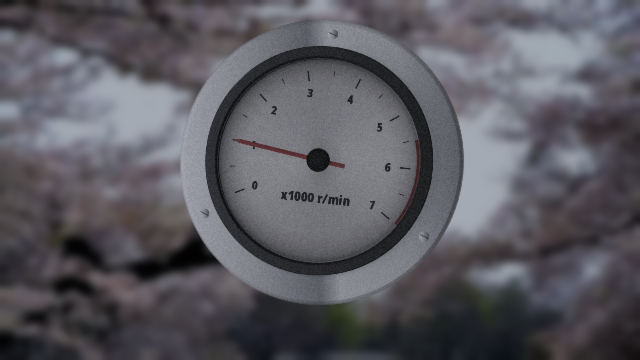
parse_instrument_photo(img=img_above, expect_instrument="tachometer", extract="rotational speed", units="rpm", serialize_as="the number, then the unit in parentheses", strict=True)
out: 1000 (rpm)
